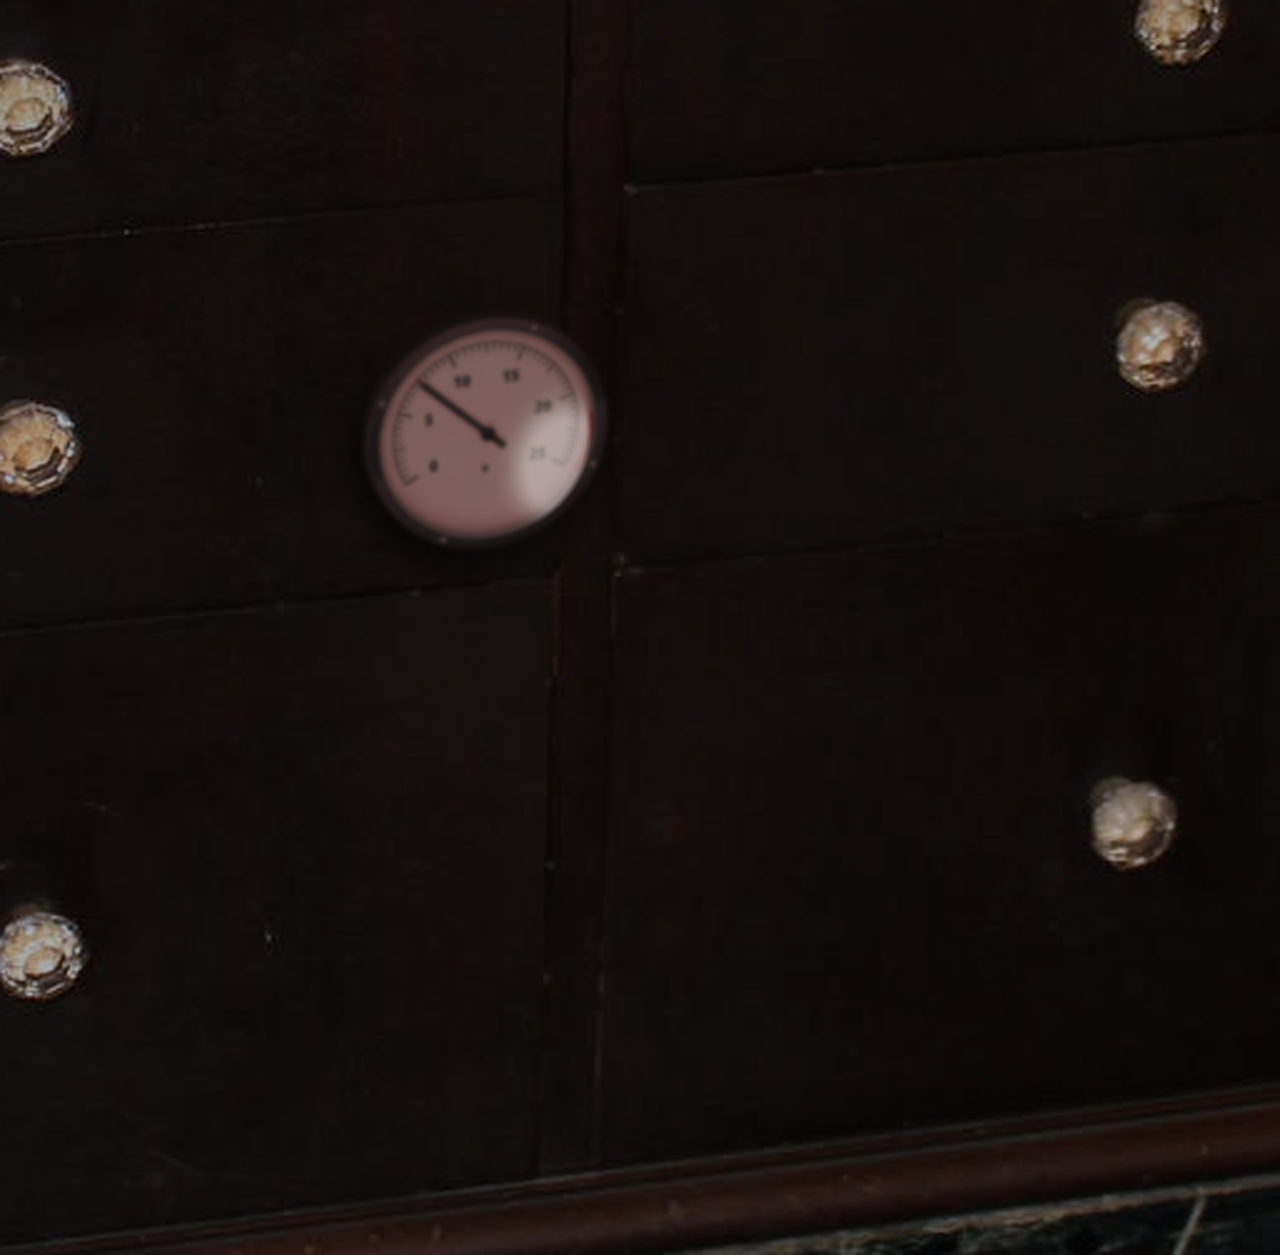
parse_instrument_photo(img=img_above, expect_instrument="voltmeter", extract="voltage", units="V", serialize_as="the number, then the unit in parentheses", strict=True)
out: 7.5 (V)
